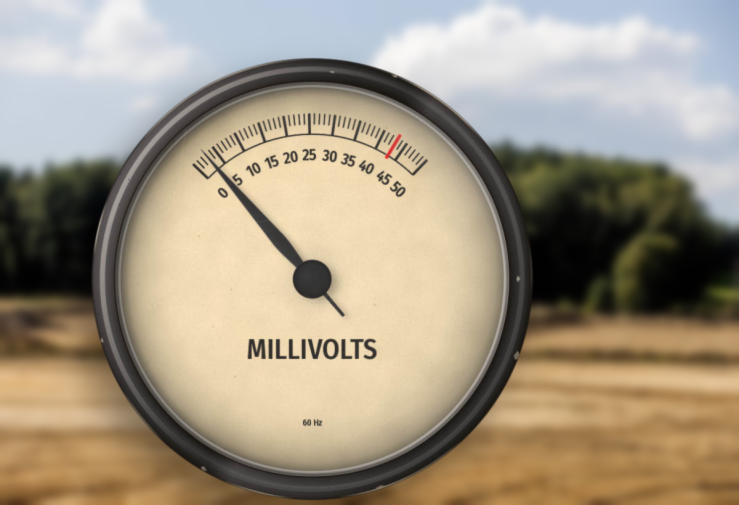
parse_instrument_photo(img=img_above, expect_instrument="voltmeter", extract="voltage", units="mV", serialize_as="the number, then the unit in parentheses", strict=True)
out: 3 (mV)
